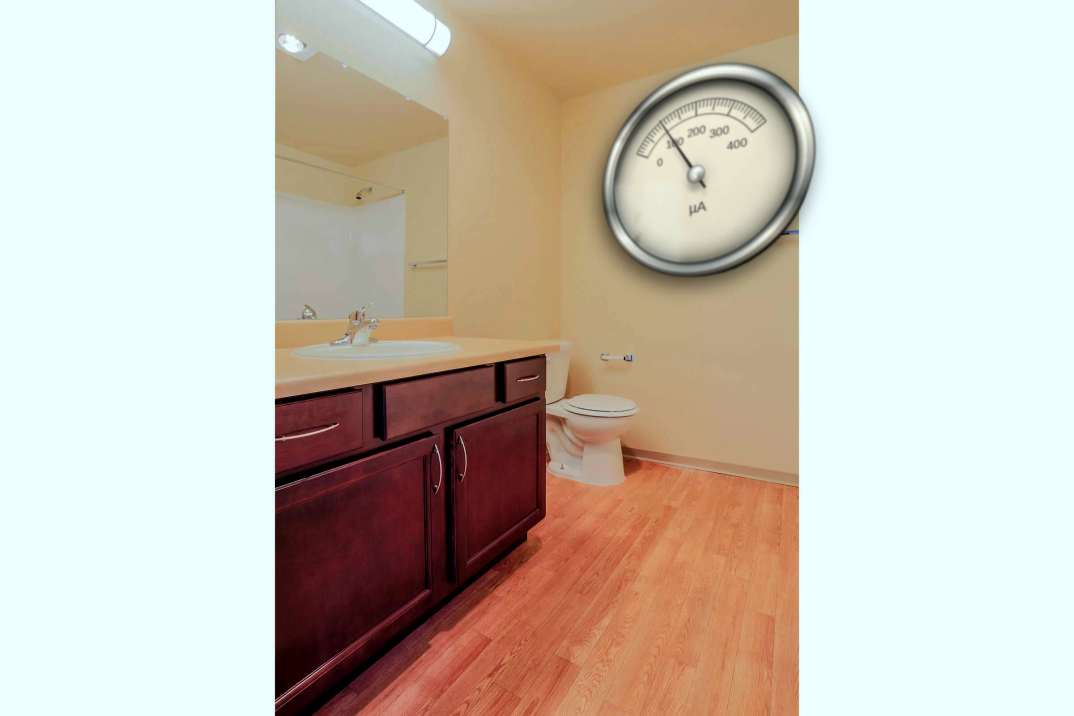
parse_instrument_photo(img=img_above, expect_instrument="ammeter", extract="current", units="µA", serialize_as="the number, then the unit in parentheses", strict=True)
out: 100 (µA)
